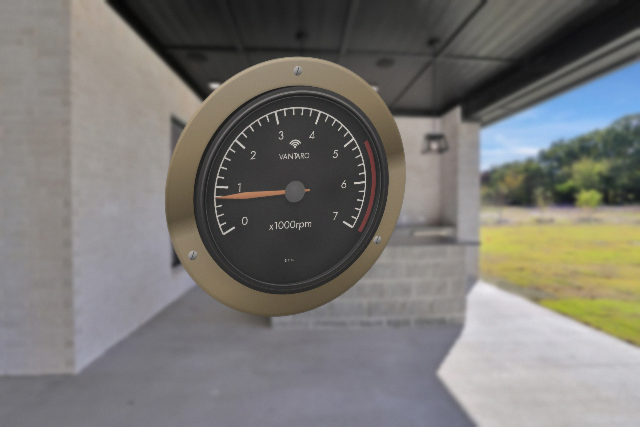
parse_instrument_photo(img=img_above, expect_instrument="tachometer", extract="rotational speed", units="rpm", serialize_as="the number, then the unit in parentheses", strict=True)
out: 800 (rpm)
